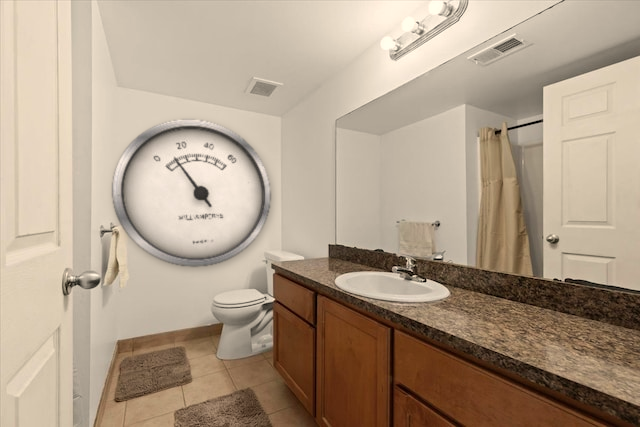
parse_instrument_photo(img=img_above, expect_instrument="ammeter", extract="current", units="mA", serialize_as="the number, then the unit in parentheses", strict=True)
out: 10 (mA)
